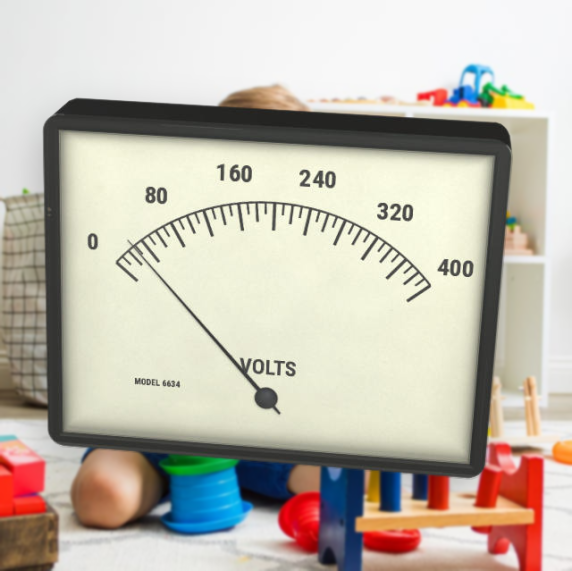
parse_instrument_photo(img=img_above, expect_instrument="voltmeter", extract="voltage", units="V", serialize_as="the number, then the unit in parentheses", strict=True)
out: 30 (V)
